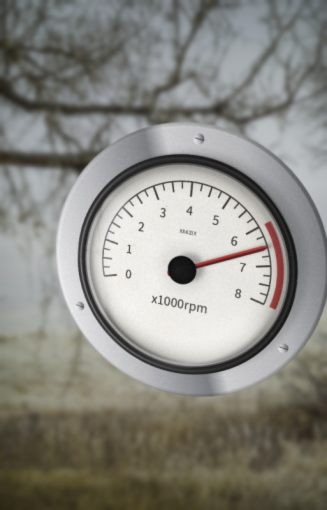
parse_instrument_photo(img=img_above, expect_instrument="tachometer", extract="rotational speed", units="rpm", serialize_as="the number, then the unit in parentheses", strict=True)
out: 6500 (rpm)
